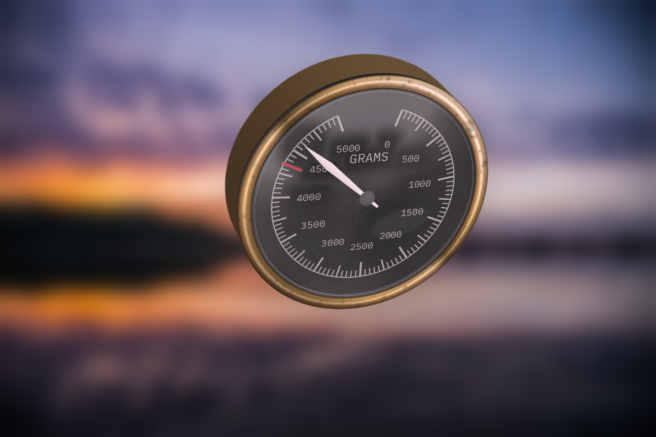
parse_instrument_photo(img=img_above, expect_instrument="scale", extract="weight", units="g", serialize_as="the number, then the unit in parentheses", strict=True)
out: 4600 (g)
